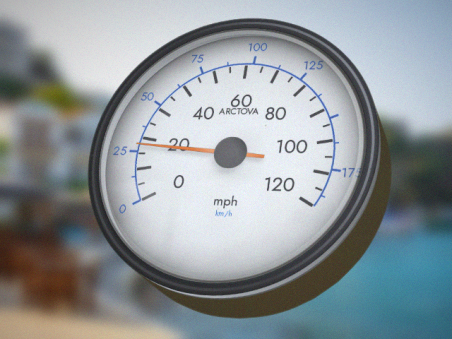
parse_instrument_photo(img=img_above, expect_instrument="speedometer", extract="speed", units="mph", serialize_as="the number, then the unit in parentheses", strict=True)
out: 17.5 (mph)
